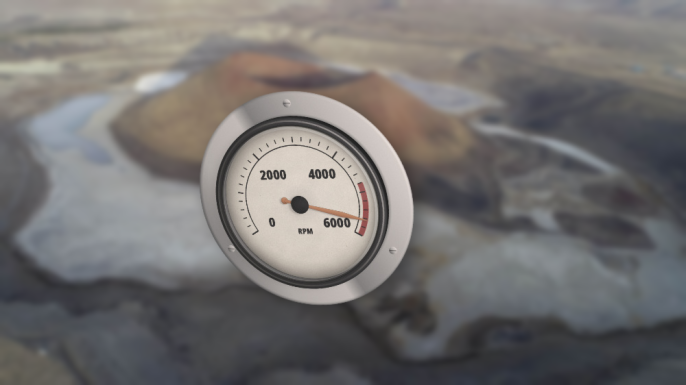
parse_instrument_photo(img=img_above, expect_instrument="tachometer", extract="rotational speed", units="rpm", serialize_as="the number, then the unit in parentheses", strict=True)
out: 5600 (rpm)
